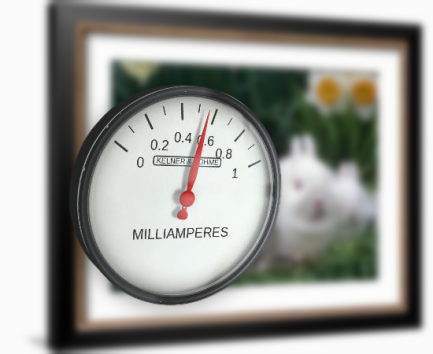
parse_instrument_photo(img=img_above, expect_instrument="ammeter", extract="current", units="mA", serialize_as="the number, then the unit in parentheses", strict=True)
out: 0.55 (mA)
